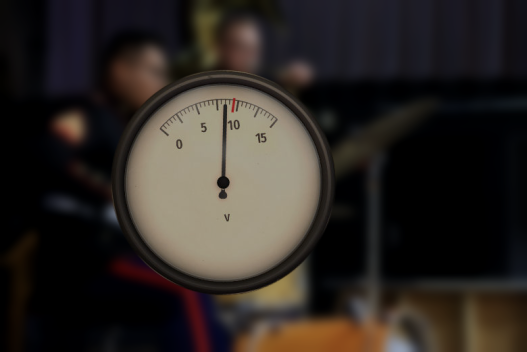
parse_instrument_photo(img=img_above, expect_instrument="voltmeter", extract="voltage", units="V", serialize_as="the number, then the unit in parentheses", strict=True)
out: 8.5 (V)
